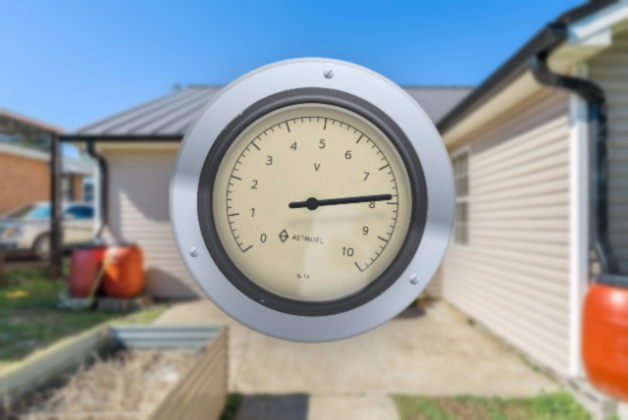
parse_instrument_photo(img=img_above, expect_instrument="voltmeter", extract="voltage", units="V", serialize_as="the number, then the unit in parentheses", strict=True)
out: 7.8 (V)
